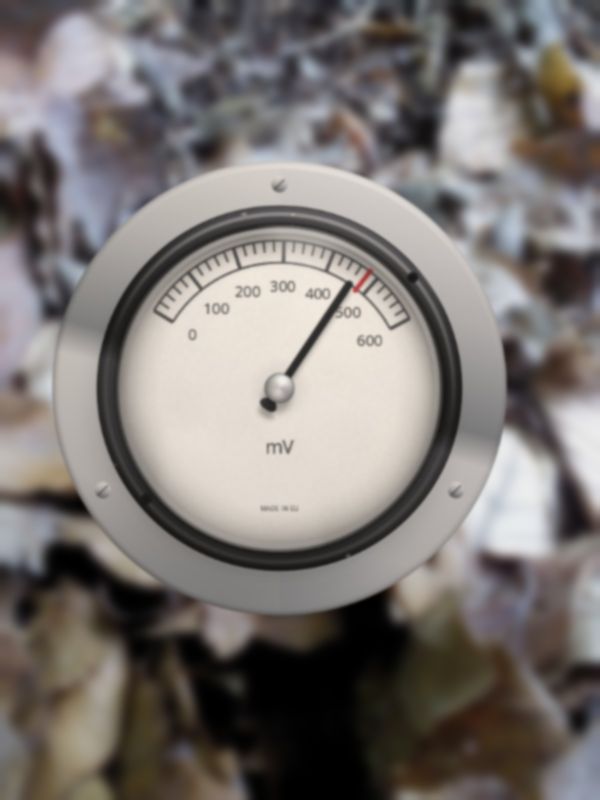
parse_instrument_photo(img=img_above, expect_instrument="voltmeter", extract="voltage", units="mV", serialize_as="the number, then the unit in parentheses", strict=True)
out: 460 (mV)
